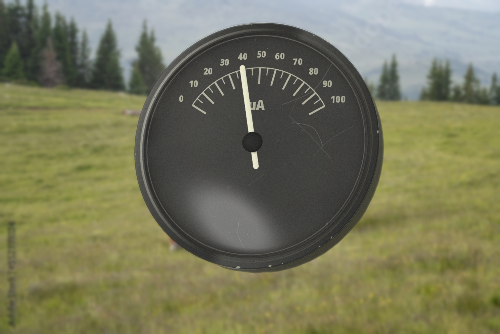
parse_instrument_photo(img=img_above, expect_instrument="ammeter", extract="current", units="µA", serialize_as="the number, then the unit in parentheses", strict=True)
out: 40 (µA)
